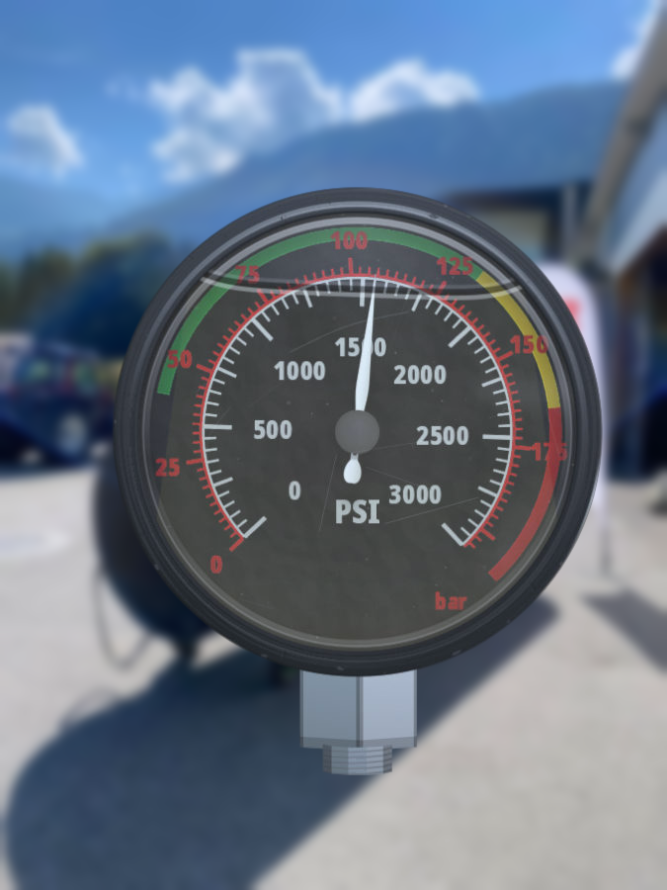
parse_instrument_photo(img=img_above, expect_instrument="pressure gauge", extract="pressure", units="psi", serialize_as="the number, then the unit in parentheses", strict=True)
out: 1550 (psi)
